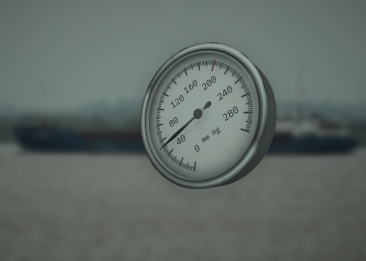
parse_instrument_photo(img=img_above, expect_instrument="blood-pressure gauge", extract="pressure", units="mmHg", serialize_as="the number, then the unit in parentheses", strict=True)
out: 50 (mmHg)
